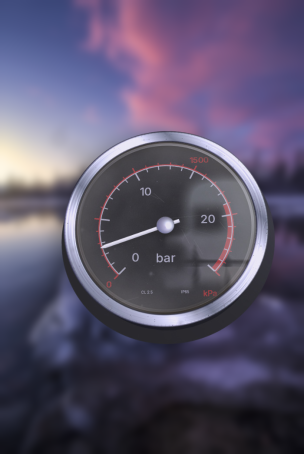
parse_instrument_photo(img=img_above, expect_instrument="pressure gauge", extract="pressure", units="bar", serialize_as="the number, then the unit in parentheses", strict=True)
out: 2.5 (bar)
